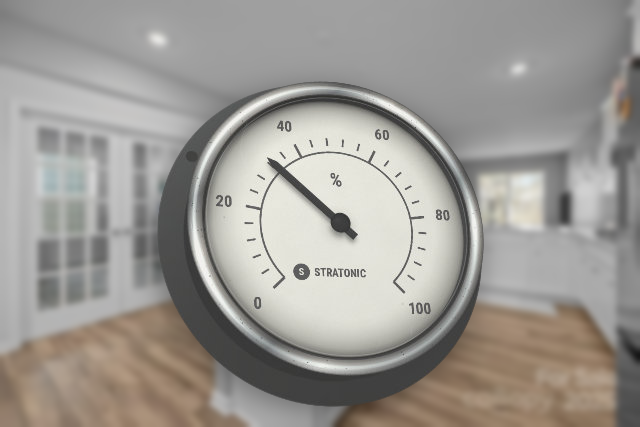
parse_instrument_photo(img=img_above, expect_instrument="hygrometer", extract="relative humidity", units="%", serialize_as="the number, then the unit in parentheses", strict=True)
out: 32 (%)
